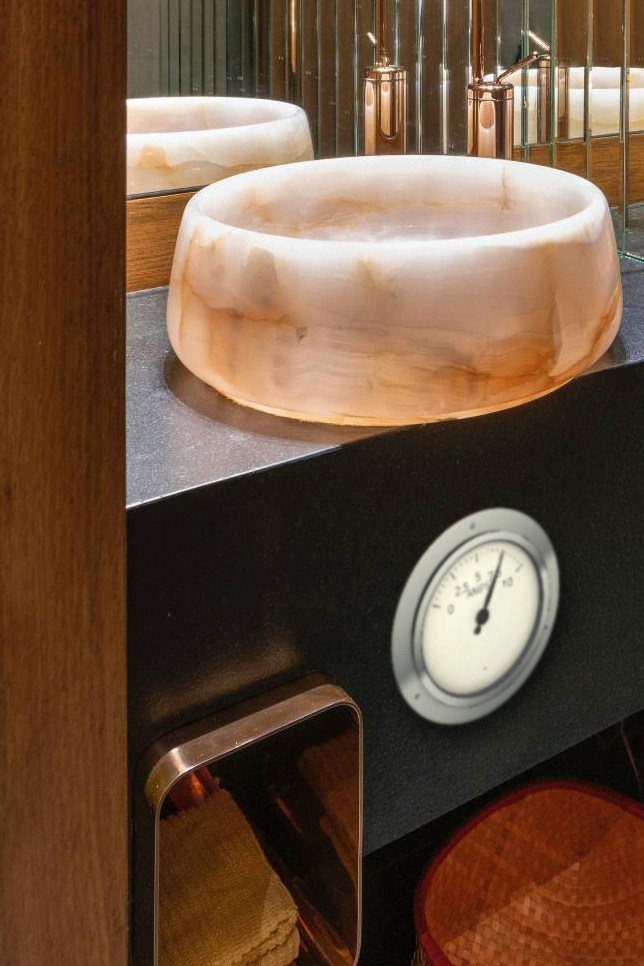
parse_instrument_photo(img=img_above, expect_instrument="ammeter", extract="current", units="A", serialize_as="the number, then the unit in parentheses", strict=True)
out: 7.5 (A)
